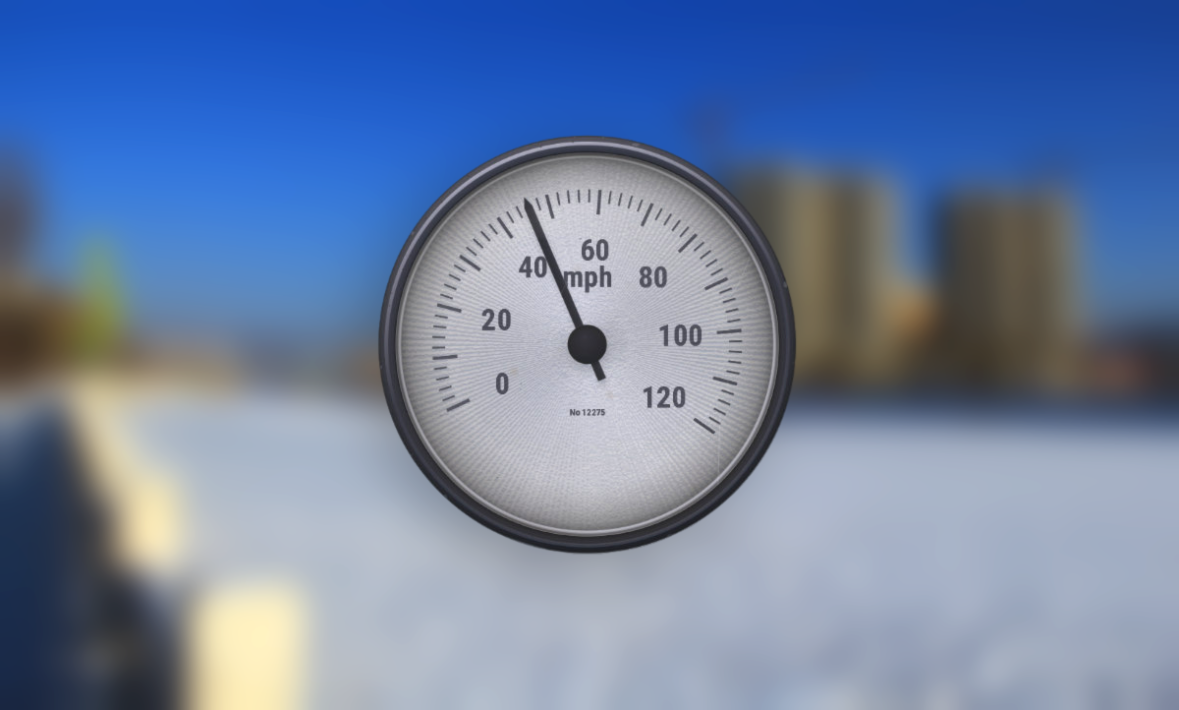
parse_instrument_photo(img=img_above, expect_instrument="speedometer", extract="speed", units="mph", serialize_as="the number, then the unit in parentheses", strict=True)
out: 46 (mph)
